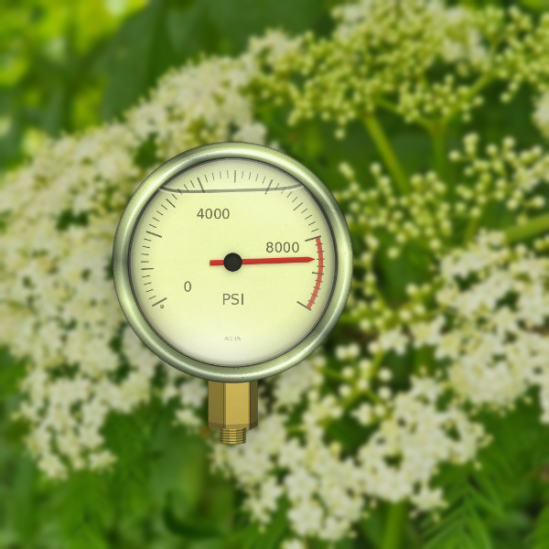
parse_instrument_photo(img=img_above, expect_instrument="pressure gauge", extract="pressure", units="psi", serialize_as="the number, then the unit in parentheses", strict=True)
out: 8600 (psi)
